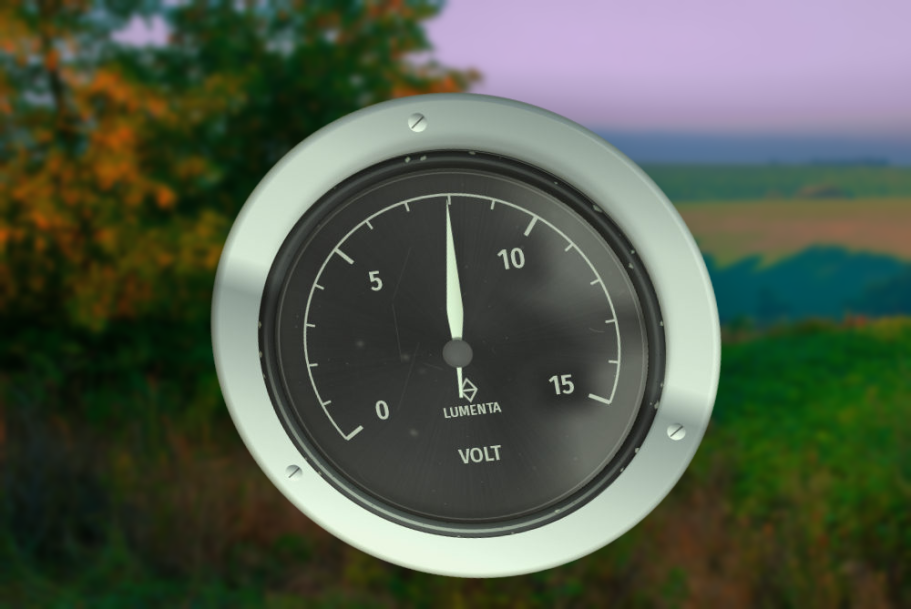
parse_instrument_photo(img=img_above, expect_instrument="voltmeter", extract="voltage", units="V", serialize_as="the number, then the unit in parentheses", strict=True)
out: 8 (V)
